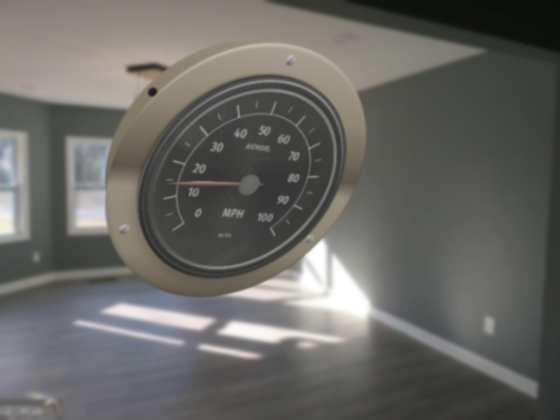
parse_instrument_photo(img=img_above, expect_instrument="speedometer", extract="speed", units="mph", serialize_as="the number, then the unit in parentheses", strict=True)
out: 15 (mph)
